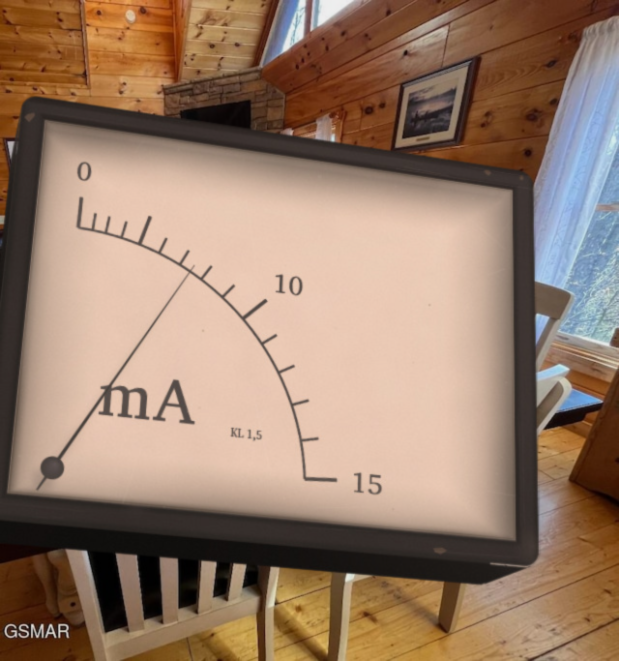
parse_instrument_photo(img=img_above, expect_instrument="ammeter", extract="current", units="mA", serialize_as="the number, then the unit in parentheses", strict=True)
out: 7.5 (mA)
